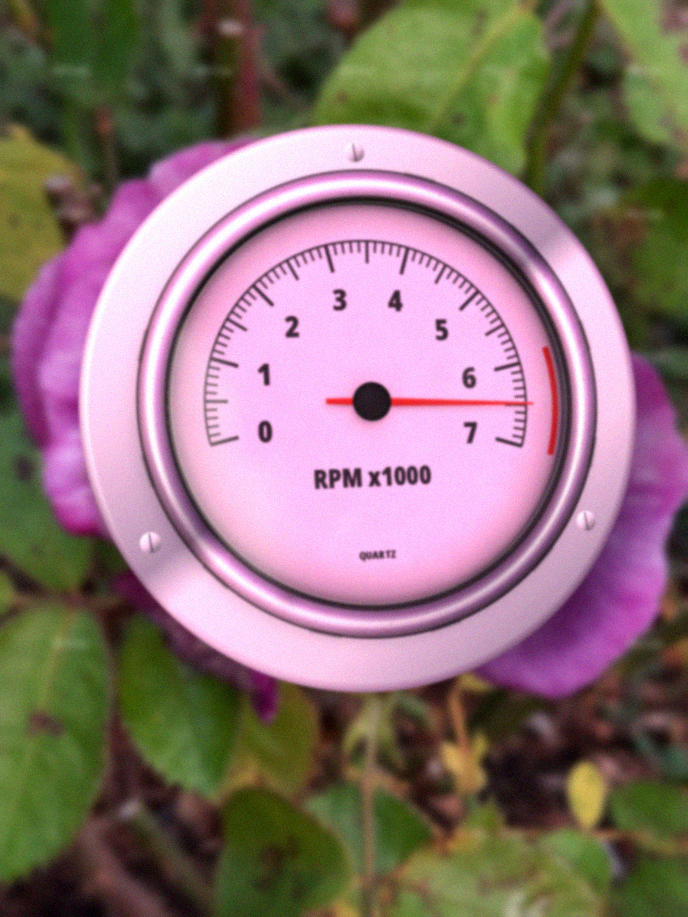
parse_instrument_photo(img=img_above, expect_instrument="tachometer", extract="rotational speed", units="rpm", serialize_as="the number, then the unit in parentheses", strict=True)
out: 6500 (rpm)
